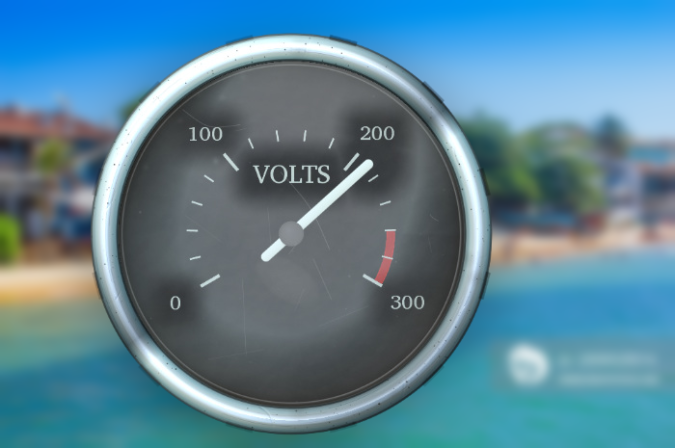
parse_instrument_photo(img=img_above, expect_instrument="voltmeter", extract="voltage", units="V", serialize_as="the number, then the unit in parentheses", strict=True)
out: 210 (V)
